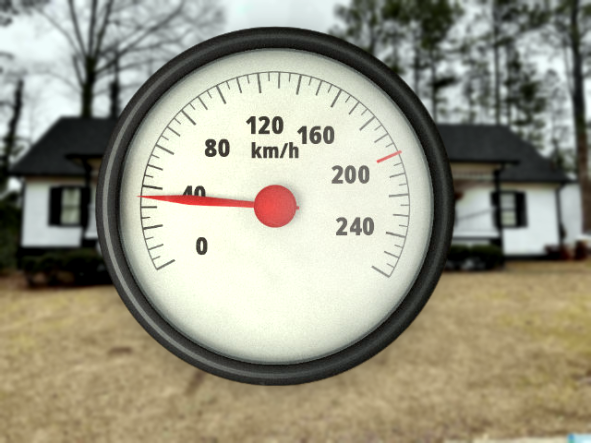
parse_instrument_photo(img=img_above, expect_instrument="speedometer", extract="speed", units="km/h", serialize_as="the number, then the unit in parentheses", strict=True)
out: 35 (km/h)
